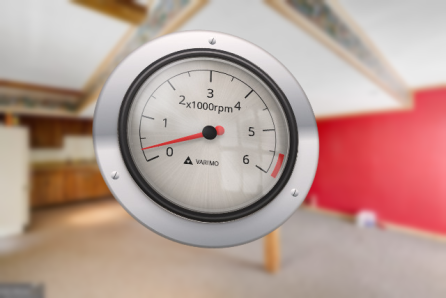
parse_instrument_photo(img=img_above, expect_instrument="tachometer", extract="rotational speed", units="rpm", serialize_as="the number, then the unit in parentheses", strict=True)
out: 250 (rpm)
